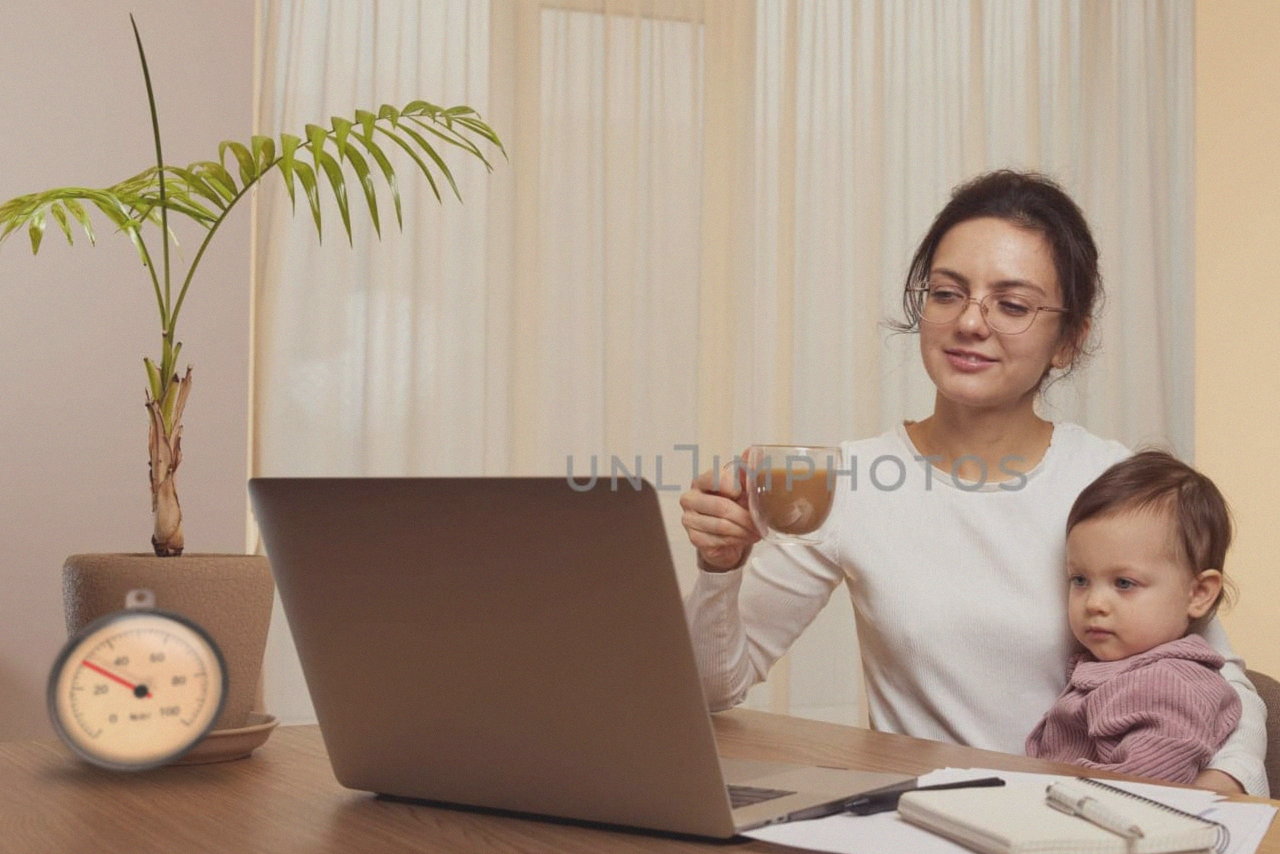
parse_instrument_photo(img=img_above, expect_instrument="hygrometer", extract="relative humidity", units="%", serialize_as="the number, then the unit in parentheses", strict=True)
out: 30 (%)
